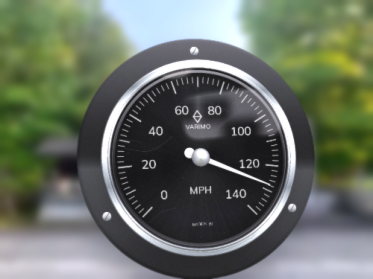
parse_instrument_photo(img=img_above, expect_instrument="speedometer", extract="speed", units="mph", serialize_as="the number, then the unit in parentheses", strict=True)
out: 128 (mph)
